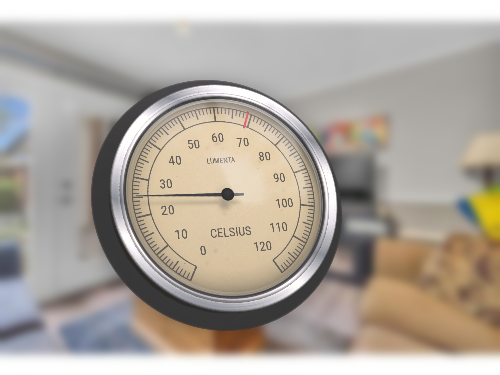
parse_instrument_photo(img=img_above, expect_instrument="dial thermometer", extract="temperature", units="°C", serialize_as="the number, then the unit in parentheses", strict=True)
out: 25 (°C)
